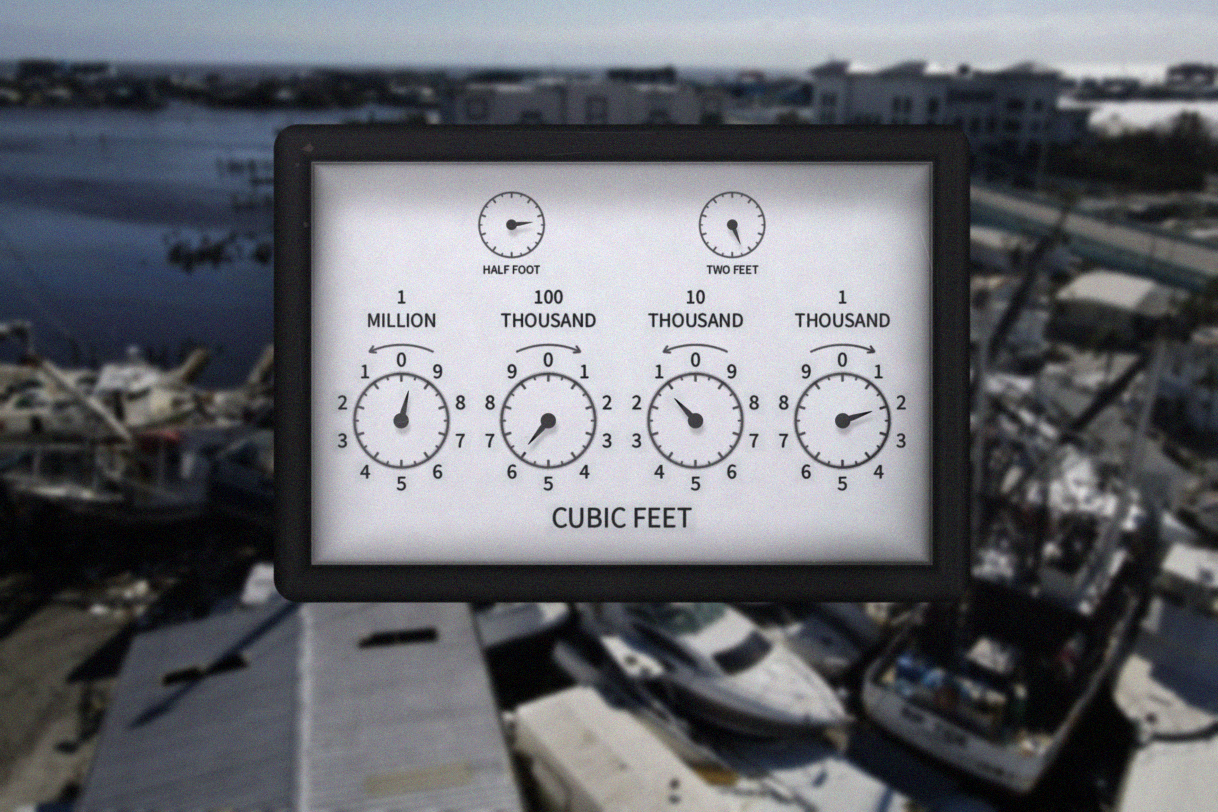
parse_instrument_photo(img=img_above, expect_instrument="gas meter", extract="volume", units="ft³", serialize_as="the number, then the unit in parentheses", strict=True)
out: 961200 (ft³)
